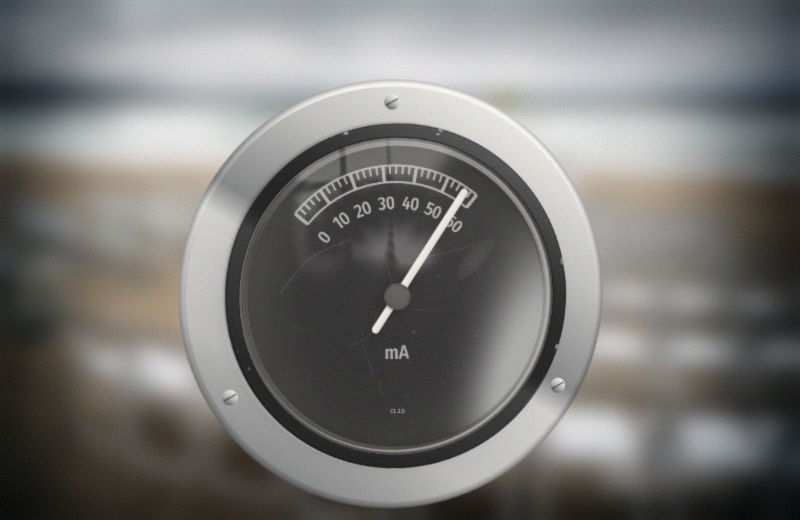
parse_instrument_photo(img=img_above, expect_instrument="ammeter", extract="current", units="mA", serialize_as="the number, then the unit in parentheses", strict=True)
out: 56 (mA)
